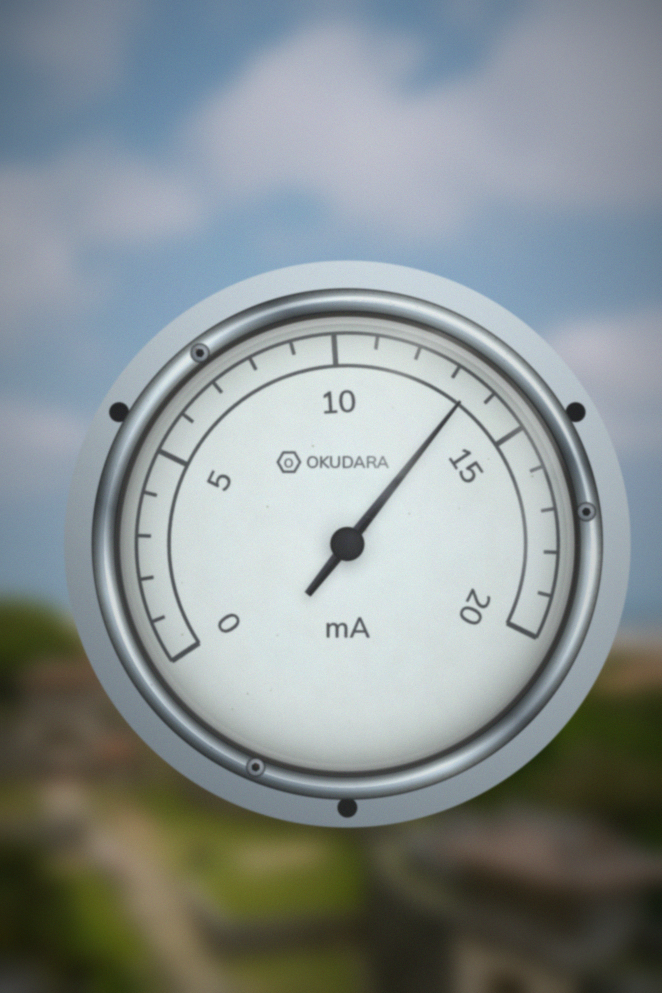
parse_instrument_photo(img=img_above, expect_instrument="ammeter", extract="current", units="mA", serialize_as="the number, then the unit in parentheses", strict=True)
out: 13.5 (mA)
